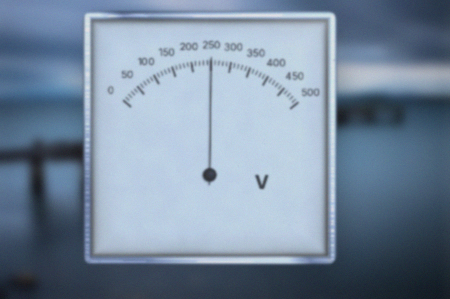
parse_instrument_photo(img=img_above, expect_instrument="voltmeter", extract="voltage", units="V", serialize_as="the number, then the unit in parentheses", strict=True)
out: 250 (V)
